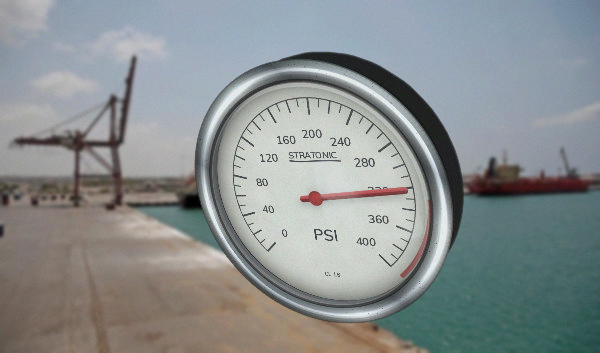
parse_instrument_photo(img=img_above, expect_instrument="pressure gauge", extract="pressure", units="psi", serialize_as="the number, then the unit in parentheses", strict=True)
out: 320 (psi)
